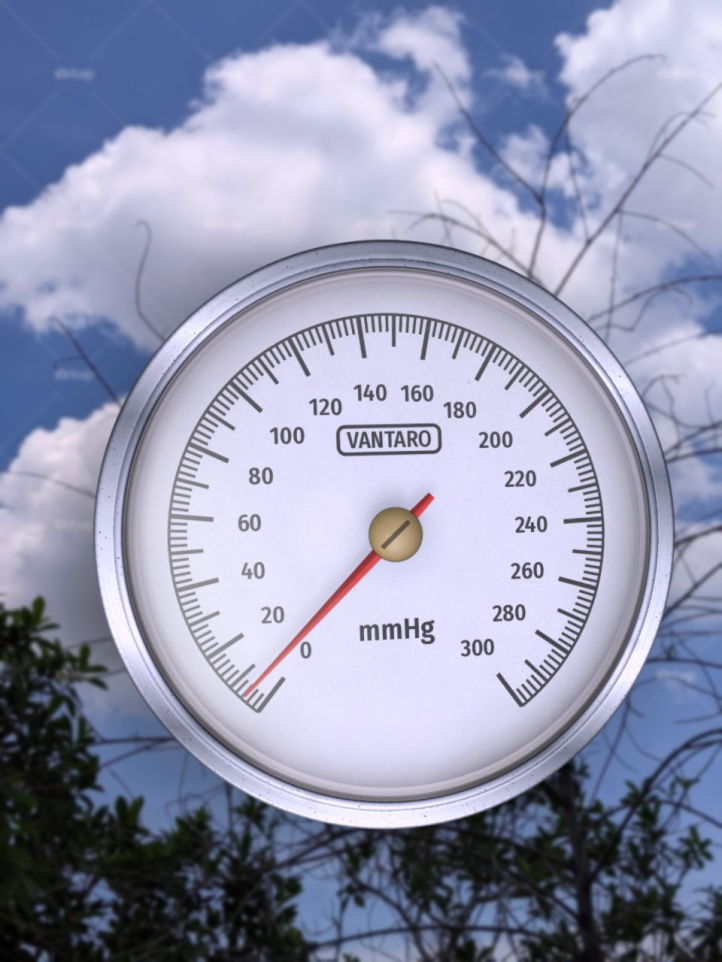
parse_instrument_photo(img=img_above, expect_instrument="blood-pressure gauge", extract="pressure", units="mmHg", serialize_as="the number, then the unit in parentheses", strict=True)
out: 6 (mmHg)
